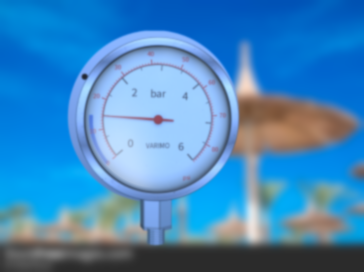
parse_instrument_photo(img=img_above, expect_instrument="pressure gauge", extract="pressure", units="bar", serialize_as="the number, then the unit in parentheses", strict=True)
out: 1 (bar)
